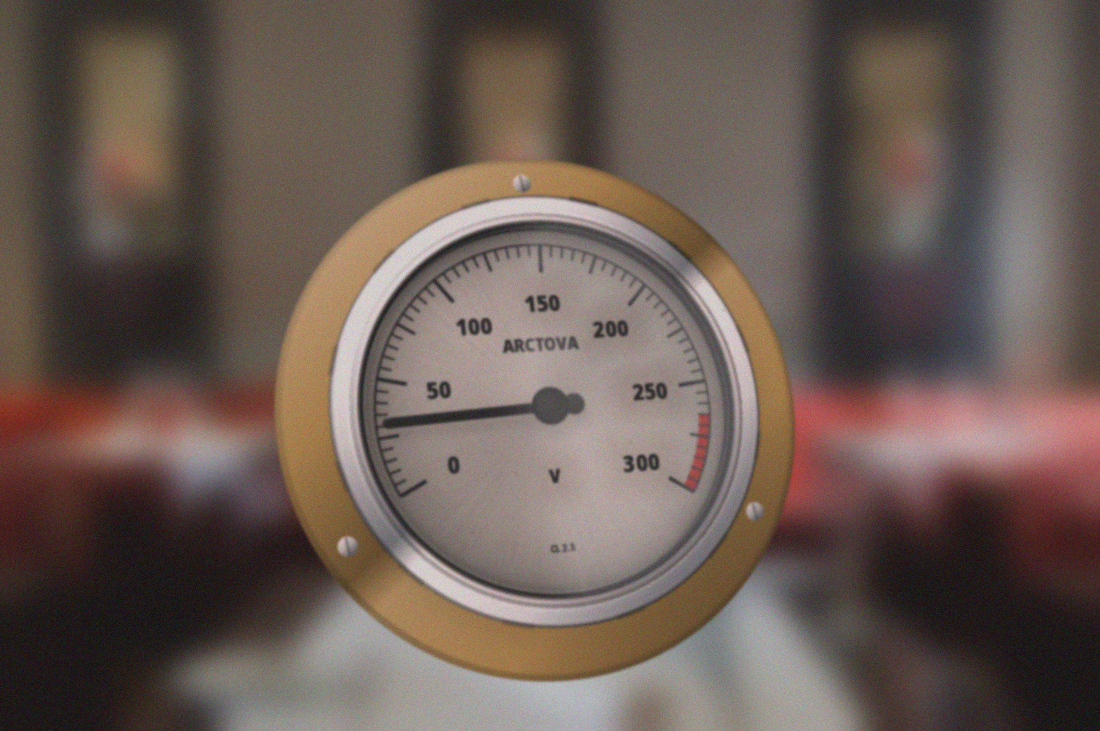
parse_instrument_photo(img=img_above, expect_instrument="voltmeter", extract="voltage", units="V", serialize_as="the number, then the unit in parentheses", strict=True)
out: 30 (V)
